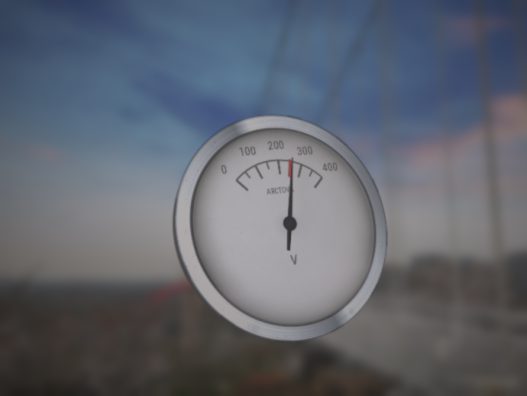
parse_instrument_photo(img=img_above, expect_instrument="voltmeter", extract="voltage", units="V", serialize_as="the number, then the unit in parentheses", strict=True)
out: 250 (V)
